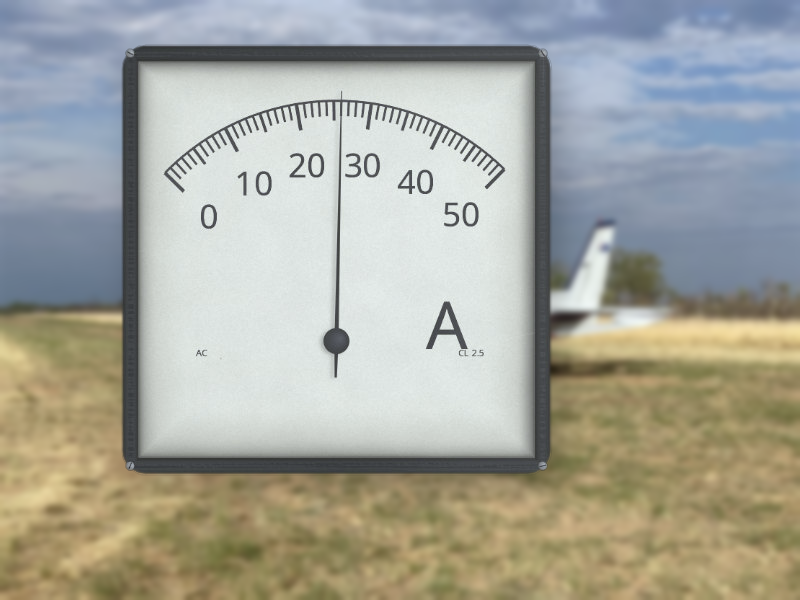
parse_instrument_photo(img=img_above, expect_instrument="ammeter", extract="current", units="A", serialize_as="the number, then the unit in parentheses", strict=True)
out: 26 (A)
